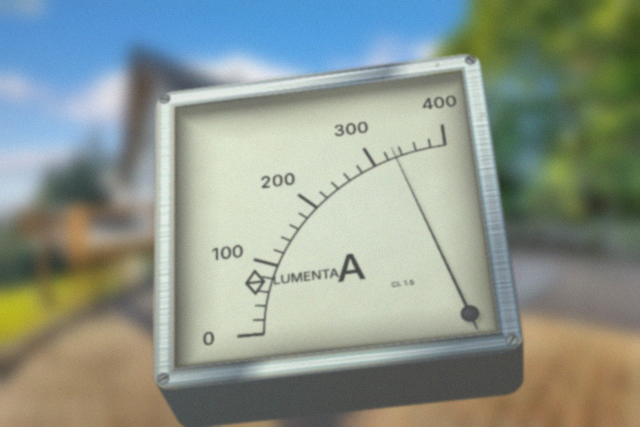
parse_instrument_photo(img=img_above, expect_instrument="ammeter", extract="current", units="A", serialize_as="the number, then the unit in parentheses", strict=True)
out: 330 (A)
